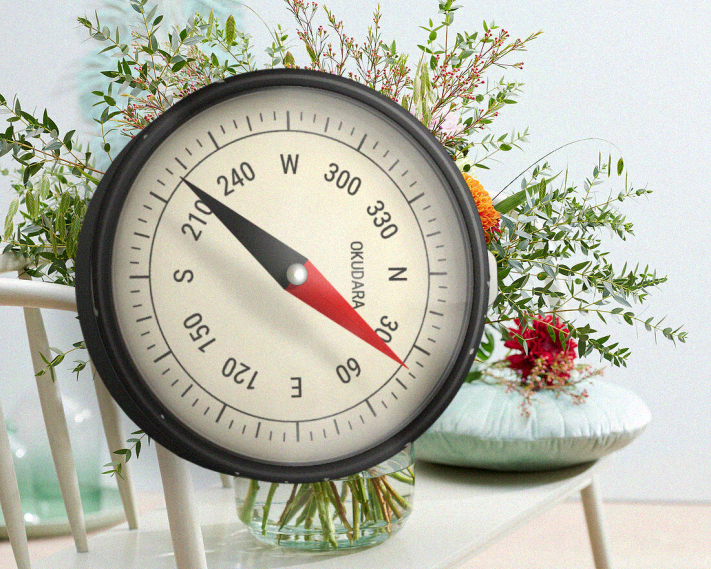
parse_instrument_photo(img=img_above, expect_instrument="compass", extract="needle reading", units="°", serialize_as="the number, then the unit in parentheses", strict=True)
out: 40 (°)
